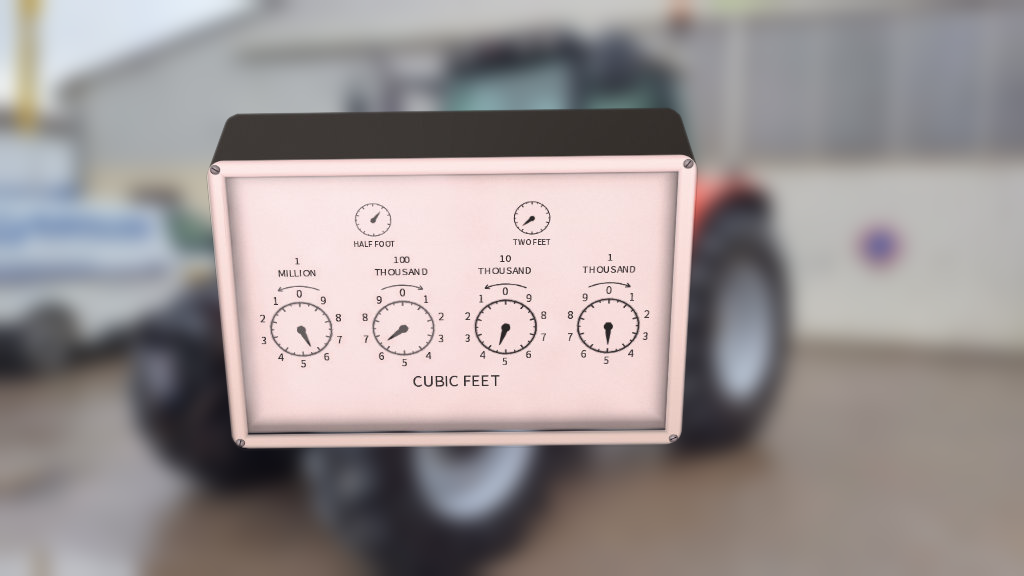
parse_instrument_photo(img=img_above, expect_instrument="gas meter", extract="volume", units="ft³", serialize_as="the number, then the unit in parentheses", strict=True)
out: 564500 (ft³)
